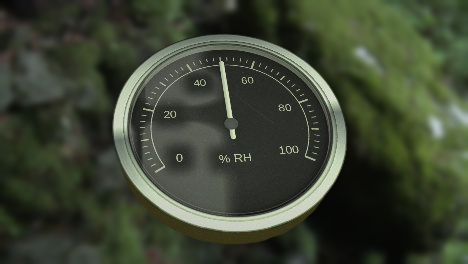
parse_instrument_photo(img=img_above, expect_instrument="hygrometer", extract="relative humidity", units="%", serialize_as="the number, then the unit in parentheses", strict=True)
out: 50 (%)
